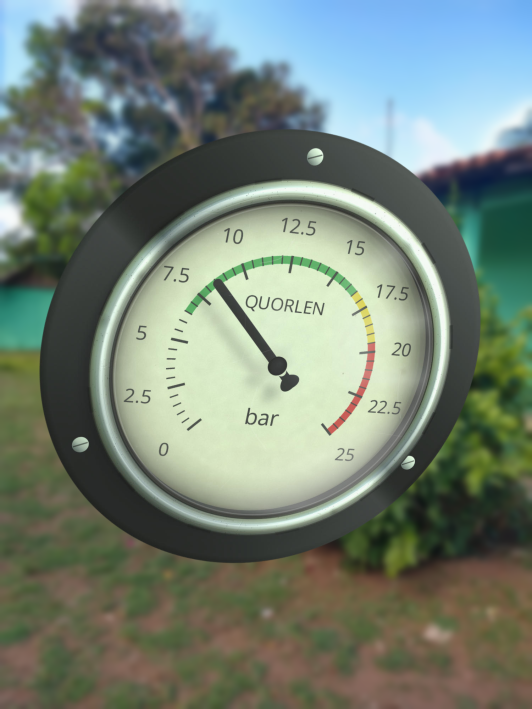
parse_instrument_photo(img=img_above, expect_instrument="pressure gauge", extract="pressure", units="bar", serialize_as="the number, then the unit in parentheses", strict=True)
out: 8.5 (bar)
